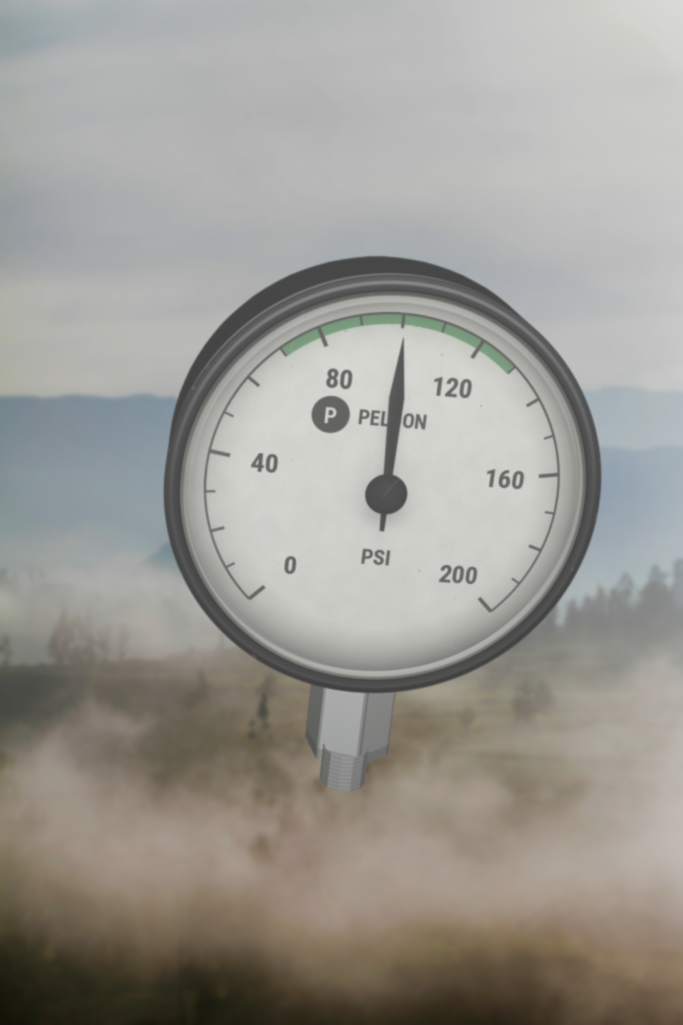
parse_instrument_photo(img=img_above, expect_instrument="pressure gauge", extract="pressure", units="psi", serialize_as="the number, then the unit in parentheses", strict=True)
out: 100 (psi)
